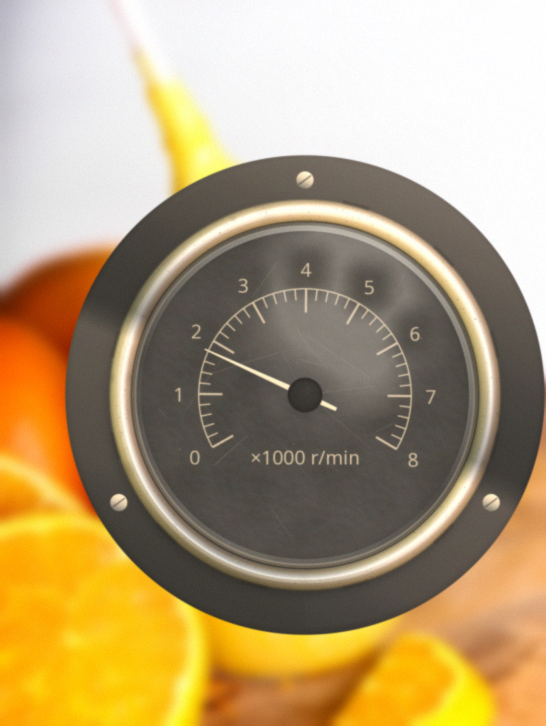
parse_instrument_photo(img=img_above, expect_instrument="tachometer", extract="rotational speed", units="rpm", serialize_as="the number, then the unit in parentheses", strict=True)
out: 1800 (rpm)
